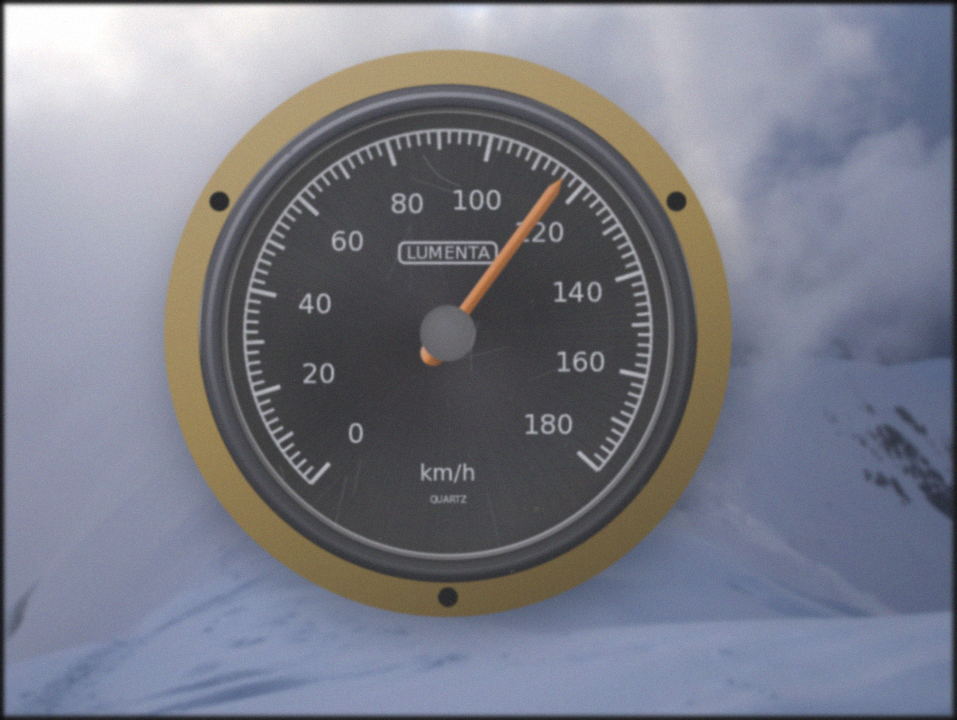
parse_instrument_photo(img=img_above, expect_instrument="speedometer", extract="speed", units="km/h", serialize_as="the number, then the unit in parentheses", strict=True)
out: 116 (km/h)
